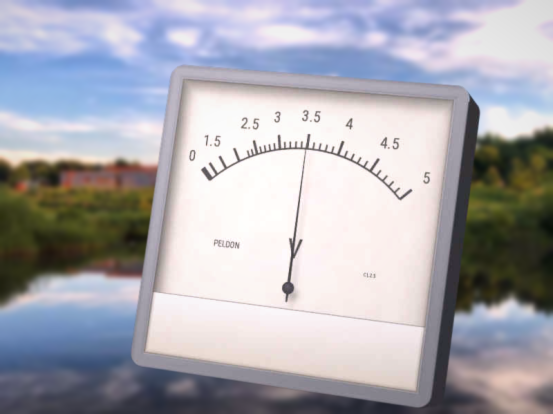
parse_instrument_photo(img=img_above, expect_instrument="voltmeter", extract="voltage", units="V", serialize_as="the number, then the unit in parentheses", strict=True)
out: 3.5 (V)
